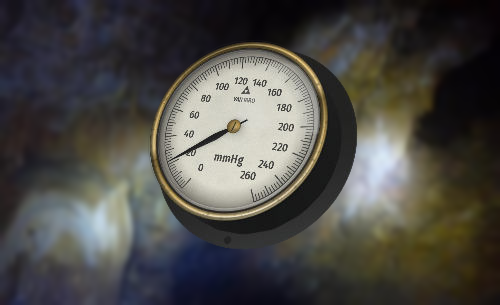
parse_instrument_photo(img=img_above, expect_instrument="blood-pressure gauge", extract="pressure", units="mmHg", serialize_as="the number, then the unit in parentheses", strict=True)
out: 20 (mmHg)
